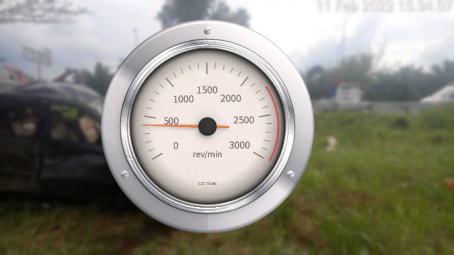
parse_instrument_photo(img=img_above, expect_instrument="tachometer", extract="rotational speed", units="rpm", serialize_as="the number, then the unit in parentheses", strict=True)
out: 400 (rpm)
